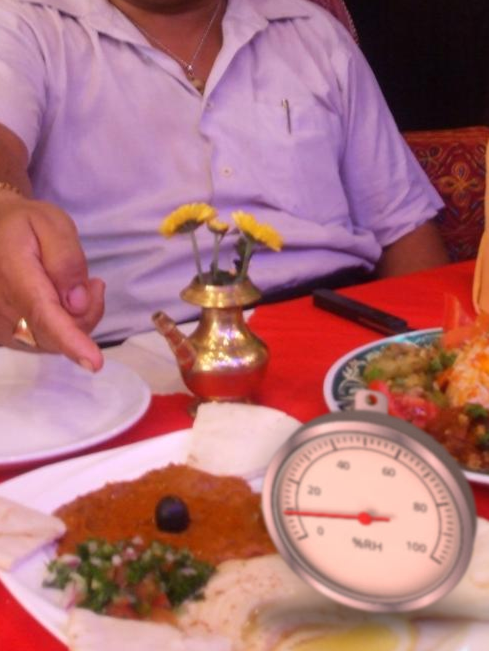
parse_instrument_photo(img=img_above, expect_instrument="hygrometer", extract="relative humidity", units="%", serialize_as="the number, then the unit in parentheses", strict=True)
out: 10 (%)
